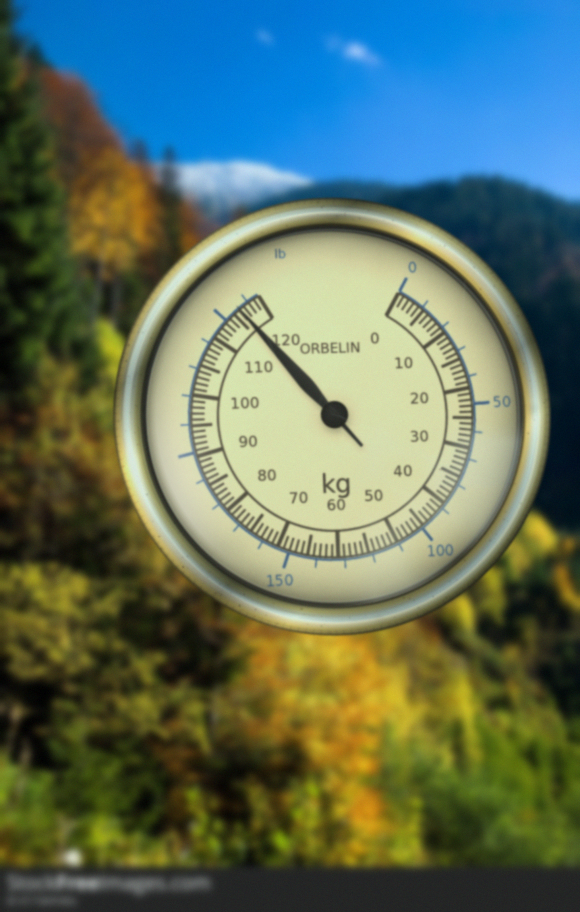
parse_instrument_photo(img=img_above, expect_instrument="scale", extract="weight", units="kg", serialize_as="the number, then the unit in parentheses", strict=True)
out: 116 (kg)
